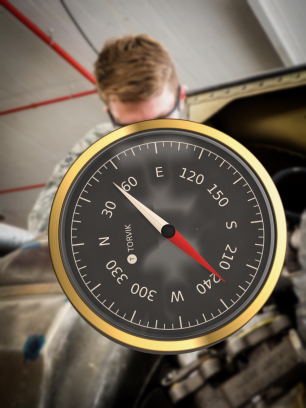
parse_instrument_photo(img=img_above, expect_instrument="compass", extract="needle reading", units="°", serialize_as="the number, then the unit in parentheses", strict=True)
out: 230 (°)
